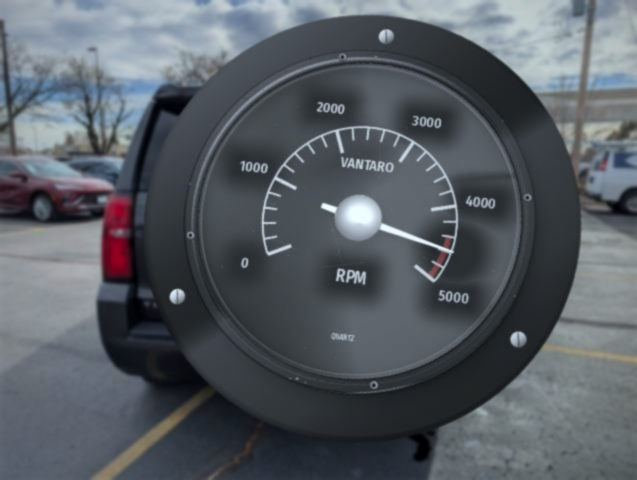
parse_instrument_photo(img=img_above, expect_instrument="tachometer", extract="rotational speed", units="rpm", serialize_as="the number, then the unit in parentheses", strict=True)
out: 4600 (rpm)
